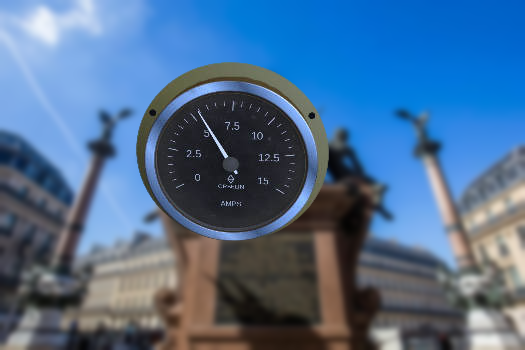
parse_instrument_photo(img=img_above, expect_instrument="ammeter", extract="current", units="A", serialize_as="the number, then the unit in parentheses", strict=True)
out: 5.5 (A)
